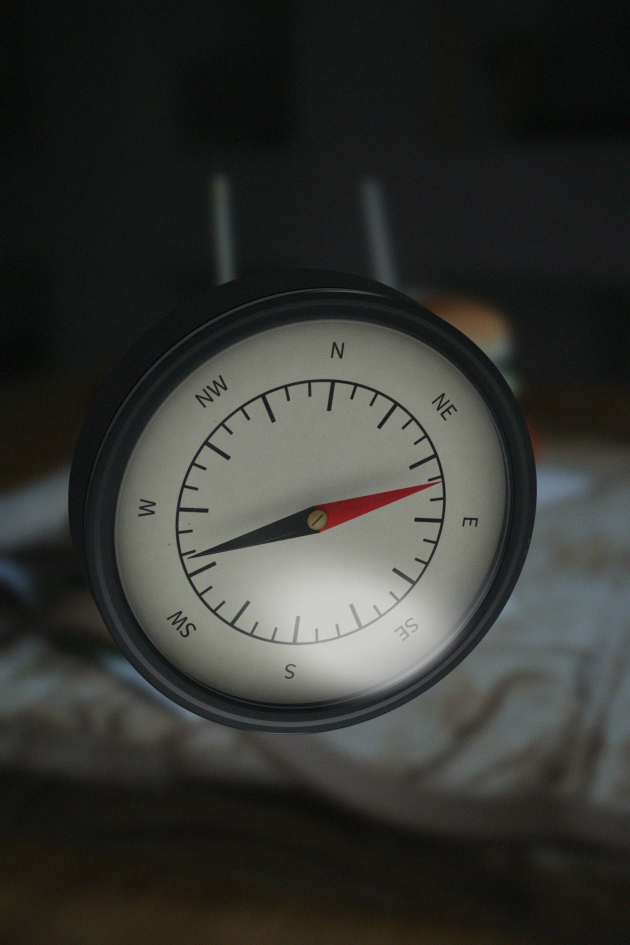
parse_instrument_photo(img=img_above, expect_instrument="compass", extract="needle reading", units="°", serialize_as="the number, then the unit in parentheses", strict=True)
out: 70 (°)
